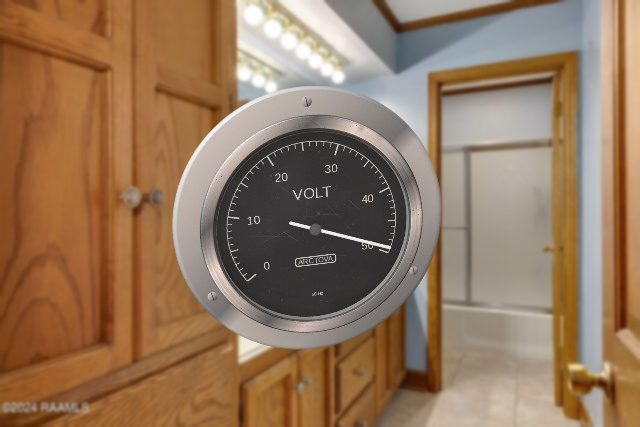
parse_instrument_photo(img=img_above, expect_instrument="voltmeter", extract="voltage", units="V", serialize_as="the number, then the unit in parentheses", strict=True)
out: 49 (V)
